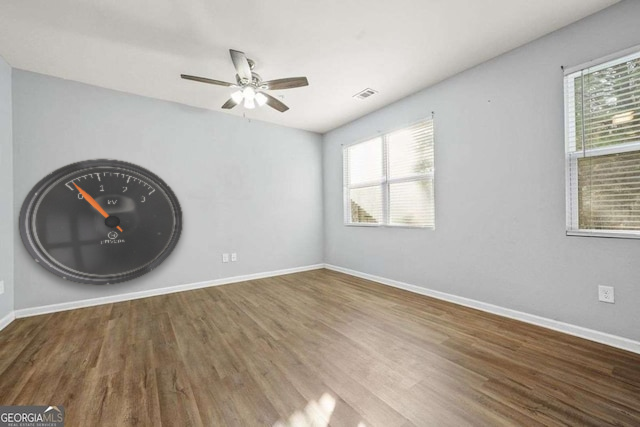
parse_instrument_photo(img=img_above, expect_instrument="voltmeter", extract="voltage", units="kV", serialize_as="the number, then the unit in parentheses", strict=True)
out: 0.2 (kV)
